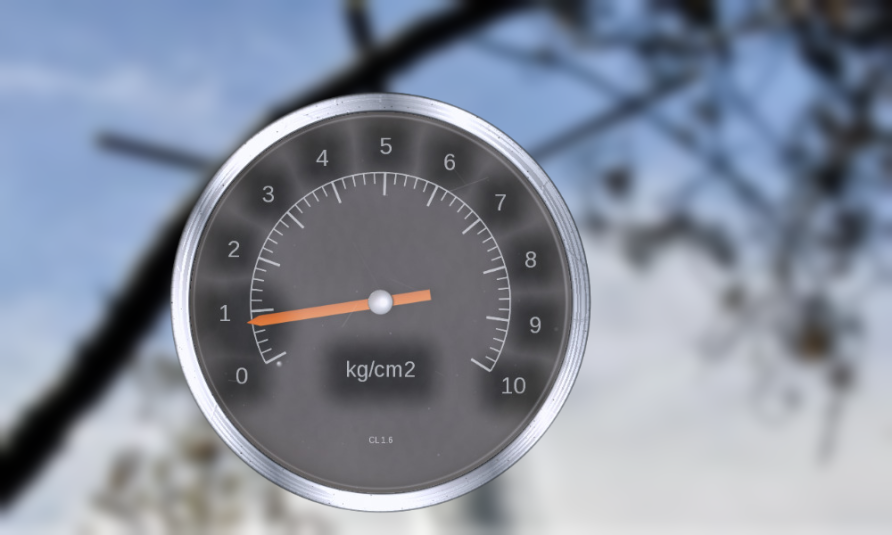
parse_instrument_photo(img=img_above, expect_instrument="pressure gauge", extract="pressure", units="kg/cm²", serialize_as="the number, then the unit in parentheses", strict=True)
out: 0.8 (kg/cm²)
